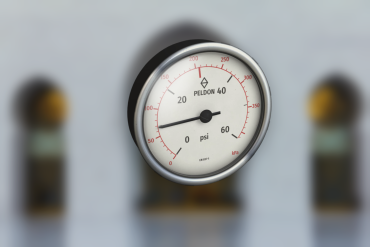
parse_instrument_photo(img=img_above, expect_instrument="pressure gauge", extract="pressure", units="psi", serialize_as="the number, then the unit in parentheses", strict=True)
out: 10 (psi)
